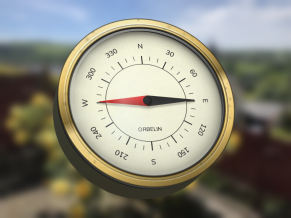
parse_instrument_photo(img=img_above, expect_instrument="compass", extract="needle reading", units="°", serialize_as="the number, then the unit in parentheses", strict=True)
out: 270 (°)
